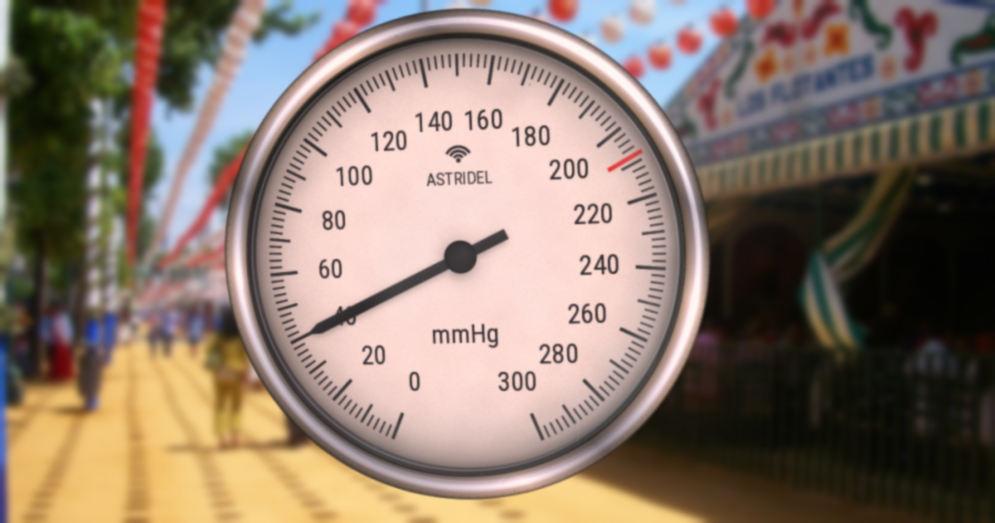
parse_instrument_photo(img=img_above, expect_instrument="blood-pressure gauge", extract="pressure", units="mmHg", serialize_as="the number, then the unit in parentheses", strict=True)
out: 40 (mmHg)
